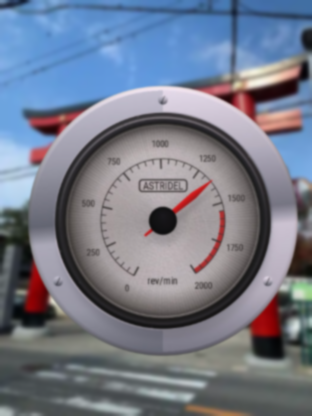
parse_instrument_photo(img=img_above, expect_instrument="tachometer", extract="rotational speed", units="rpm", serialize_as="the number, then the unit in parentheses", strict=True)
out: 1350 (rpm)
